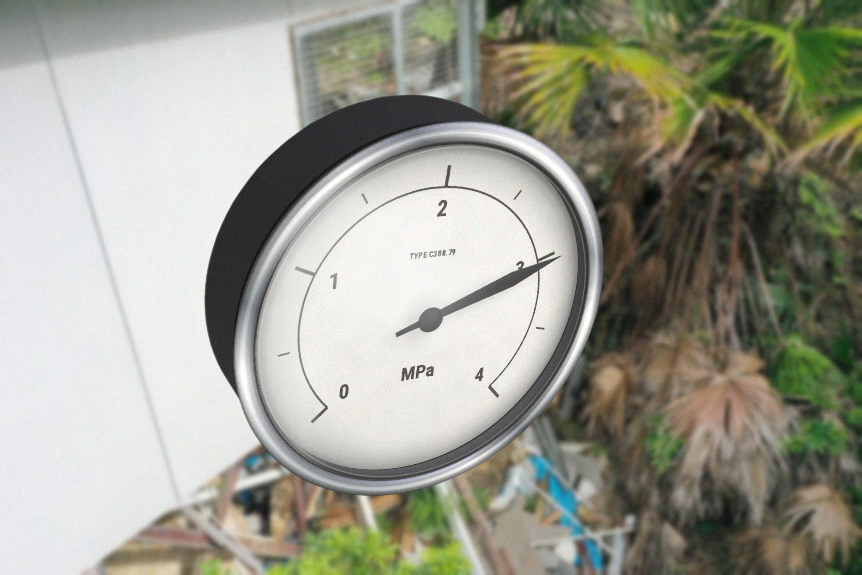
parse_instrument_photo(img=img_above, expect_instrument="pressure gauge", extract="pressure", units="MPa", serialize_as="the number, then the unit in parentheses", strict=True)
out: 3 (MPa)
